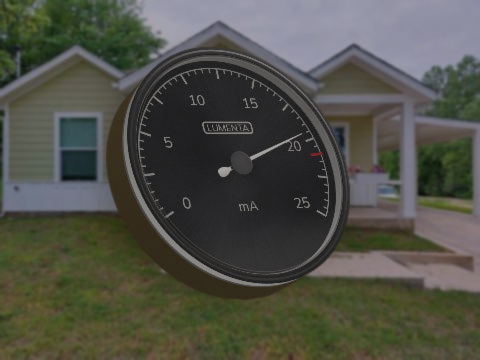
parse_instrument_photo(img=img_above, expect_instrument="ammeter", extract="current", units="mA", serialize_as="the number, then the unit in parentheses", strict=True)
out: 19.5 (mA)
